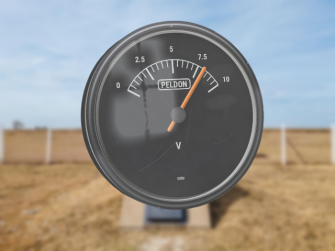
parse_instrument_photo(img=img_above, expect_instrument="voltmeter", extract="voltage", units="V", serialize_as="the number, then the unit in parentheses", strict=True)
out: 8 (V)
